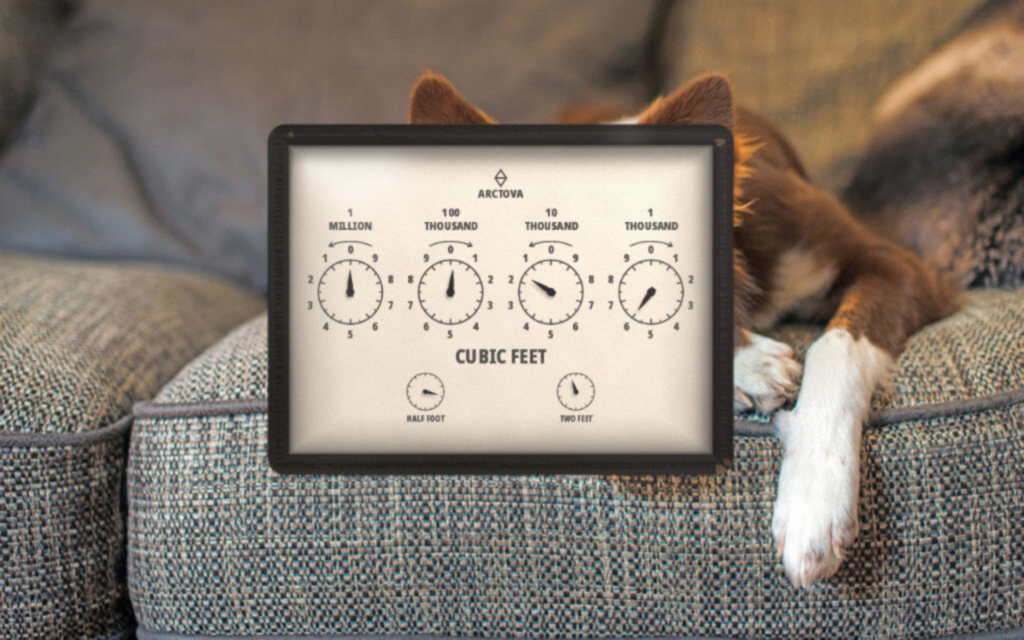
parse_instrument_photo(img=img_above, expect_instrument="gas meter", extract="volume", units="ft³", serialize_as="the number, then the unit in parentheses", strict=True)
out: 1600 (ft³)
